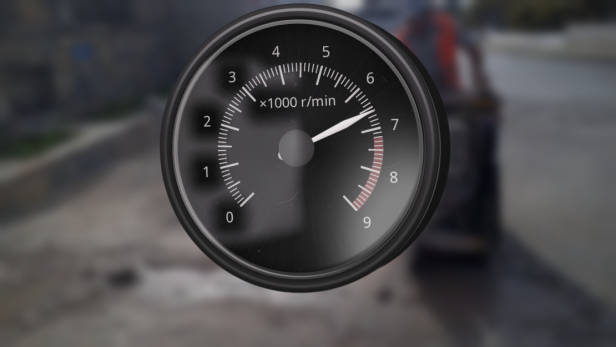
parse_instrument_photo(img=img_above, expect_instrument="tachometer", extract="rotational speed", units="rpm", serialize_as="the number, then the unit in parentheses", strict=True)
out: 6600 (rpm)
